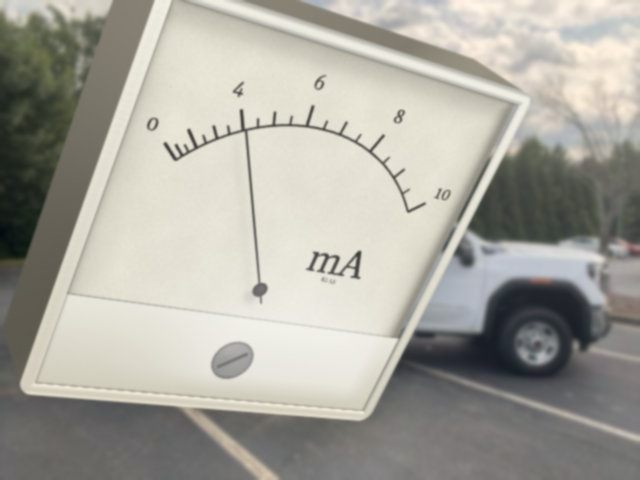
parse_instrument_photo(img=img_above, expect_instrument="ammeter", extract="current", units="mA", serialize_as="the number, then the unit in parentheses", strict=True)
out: 4 (mA)
